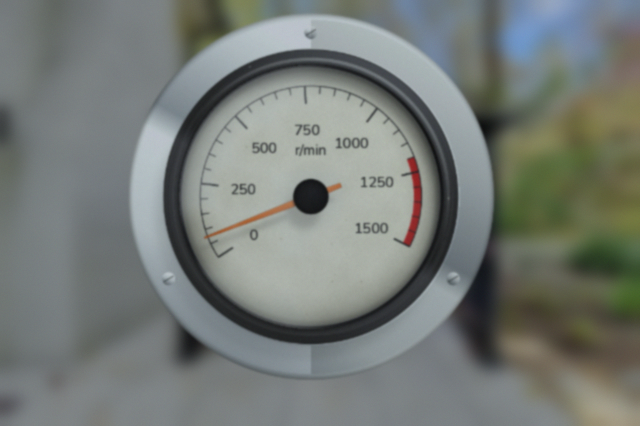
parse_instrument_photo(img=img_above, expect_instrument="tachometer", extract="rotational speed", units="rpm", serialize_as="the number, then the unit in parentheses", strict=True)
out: 75 (rpm)
